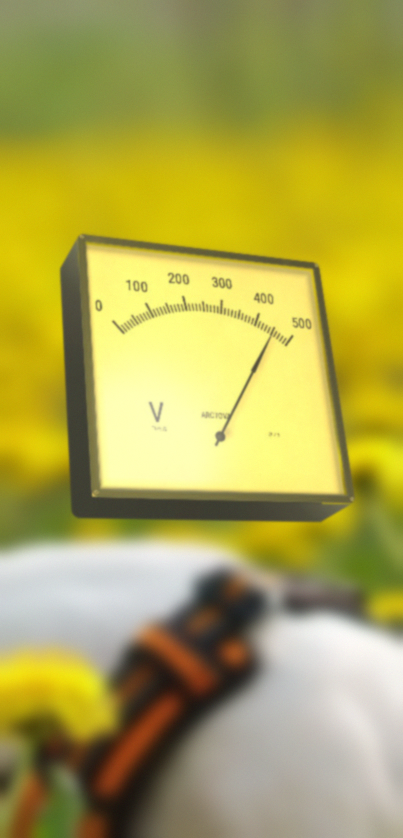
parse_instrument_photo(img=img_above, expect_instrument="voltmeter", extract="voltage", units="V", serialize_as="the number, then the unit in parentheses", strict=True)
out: 450 (V)
